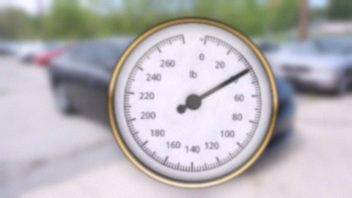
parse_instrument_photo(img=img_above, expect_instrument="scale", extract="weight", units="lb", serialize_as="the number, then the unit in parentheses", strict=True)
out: 40 (lb)
